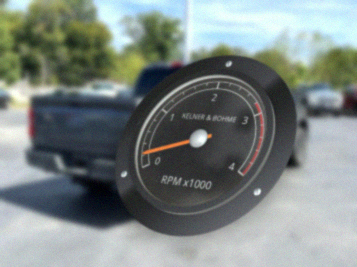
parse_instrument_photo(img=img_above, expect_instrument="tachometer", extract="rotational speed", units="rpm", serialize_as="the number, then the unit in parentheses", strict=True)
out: 200 (rpm)
